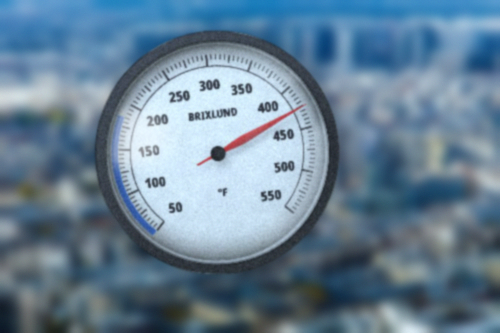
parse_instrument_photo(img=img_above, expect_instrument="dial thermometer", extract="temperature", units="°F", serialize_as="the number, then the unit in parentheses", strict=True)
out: 425 (°F)
